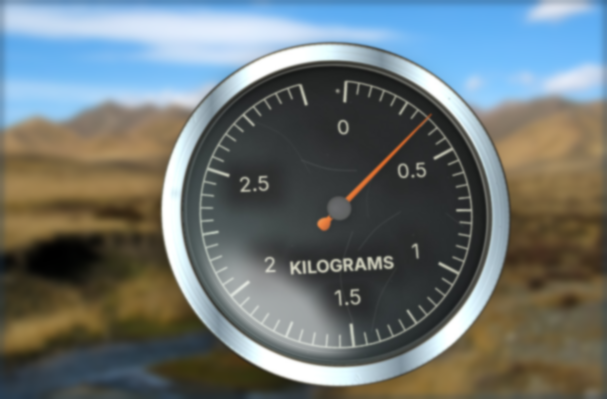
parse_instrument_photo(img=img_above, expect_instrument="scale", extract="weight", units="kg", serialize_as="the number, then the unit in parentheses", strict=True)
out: 0.35 (kg)
